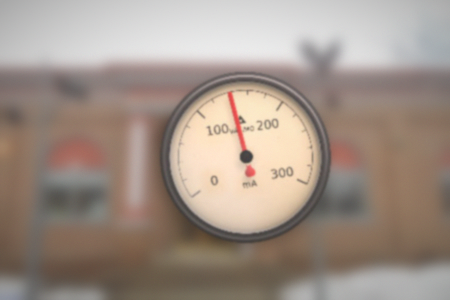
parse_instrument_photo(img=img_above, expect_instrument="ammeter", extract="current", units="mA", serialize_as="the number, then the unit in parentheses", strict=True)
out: 140 (mA)
